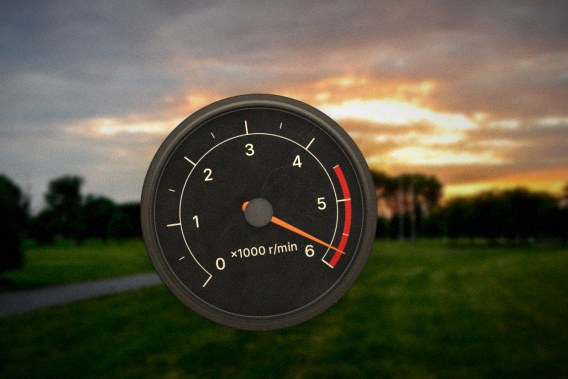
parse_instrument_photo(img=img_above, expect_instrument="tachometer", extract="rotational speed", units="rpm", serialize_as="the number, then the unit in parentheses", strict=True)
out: 5750 (rpm)
